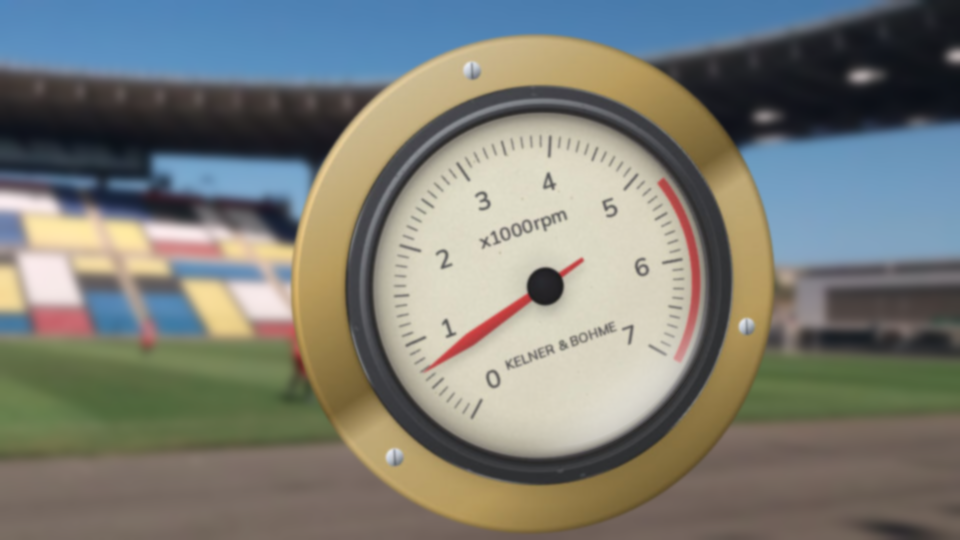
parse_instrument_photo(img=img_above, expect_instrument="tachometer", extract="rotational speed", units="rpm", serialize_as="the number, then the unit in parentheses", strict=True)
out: 700 (rpm)
